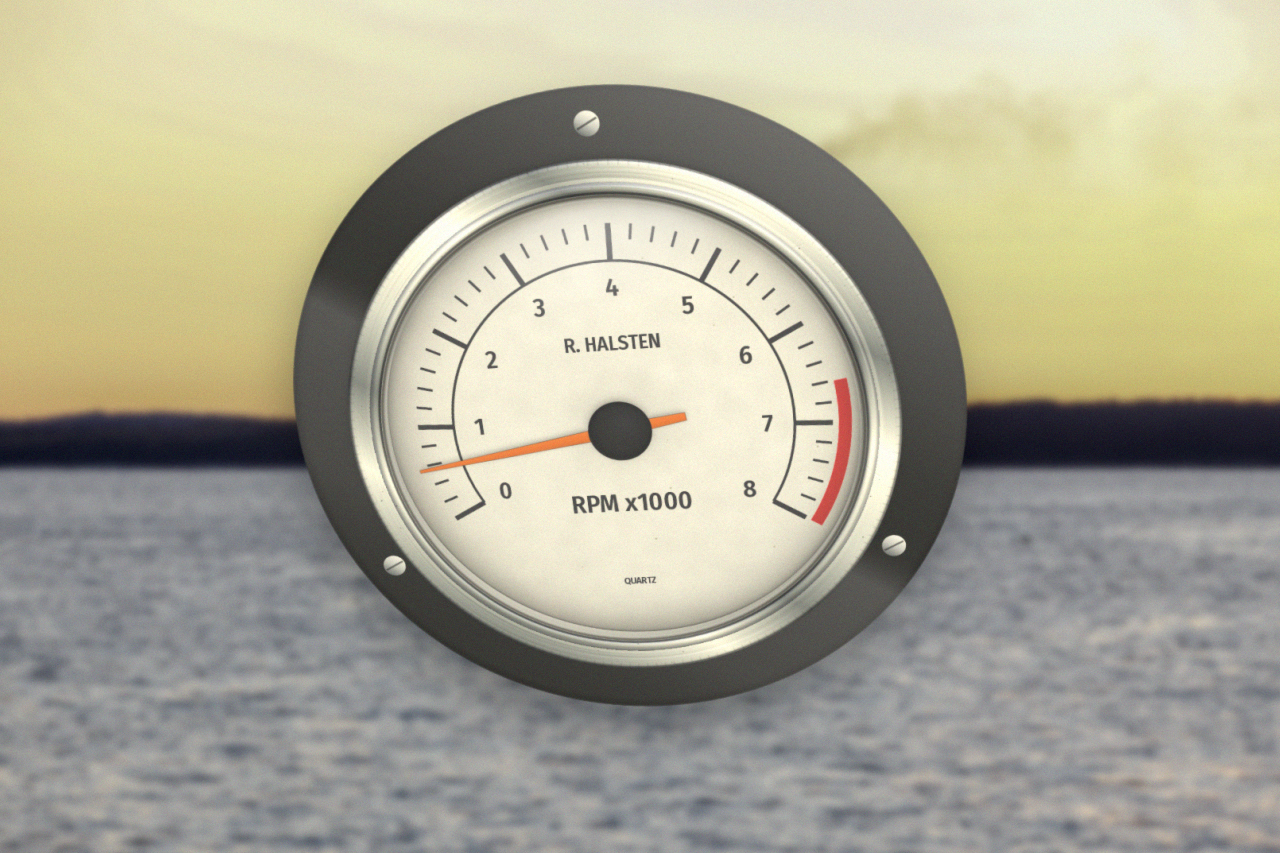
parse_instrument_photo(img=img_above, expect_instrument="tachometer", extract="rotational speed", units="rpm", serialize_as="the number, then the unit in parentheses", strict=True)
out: 600 (rpm)
